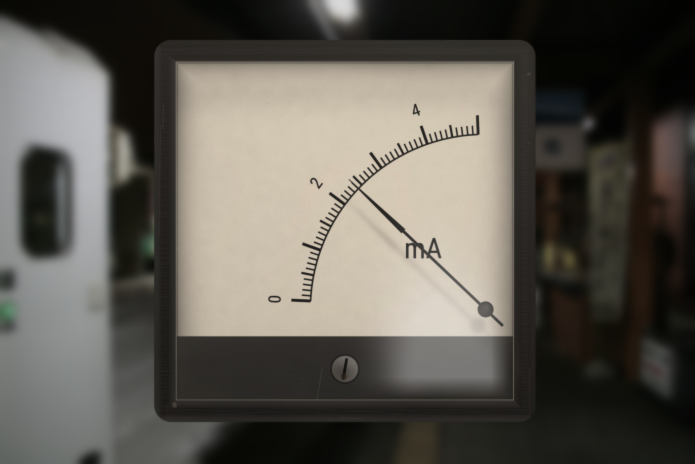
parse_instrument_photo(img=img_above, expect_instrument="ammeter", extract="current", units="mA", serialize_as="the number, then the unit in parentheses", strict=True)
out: 2.4 (mA)
